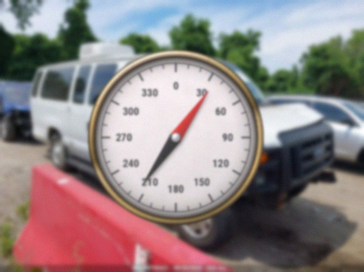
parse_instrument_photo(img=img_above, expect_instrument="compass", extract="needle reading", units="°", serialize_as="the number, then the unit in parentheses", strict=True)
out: 35 (°)
